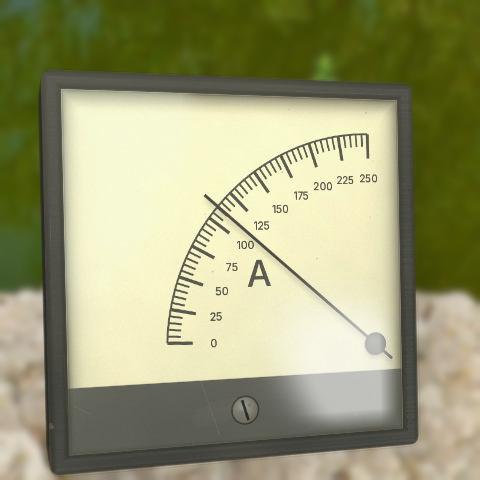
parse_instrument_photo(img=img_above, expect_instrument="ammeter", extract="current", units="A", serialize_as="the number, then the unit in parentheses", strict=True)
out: 110 (A)
